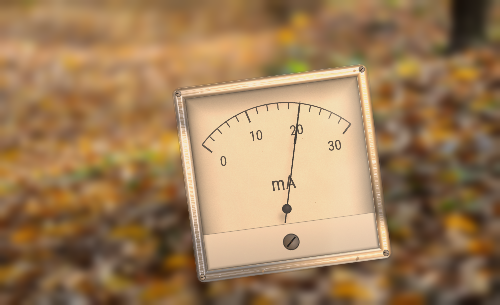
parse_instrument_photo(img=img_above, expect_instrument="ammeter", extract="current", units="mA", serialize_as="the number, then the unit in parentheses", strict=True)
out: 20 (mA)
